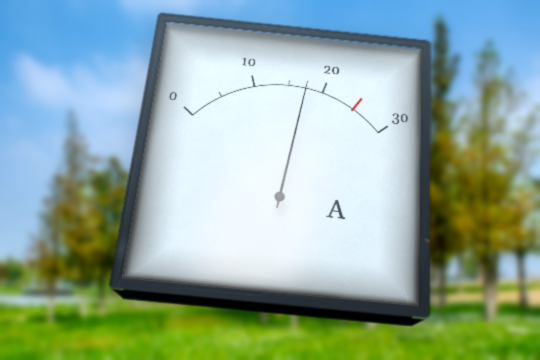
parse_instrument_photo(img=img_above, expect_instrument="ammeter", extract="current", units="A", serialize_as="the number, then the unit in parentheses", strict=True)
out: 17.5 (A)
